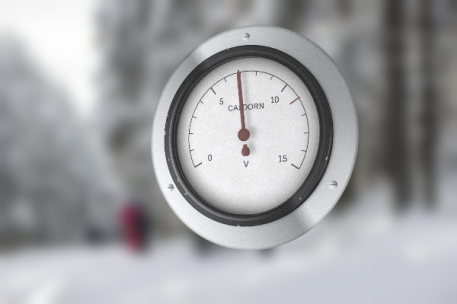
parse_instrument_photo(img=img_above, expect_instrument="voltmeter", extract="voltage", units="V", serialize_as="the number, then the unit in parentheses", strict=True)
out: 7 (V)
